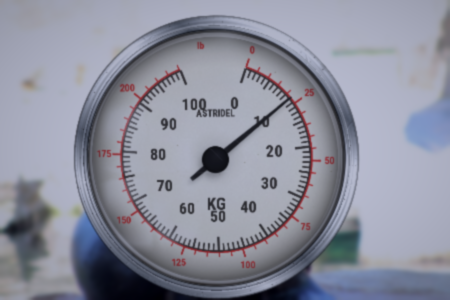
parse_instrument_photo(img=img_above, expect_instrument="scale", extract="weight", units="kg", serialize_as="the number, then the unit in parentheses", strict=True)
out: 10 (kg)
